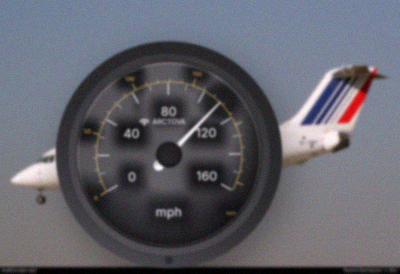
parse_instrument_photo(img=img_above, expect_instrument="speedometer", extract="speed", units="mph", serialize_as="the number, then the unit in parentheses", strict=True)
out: 110 (mph)
